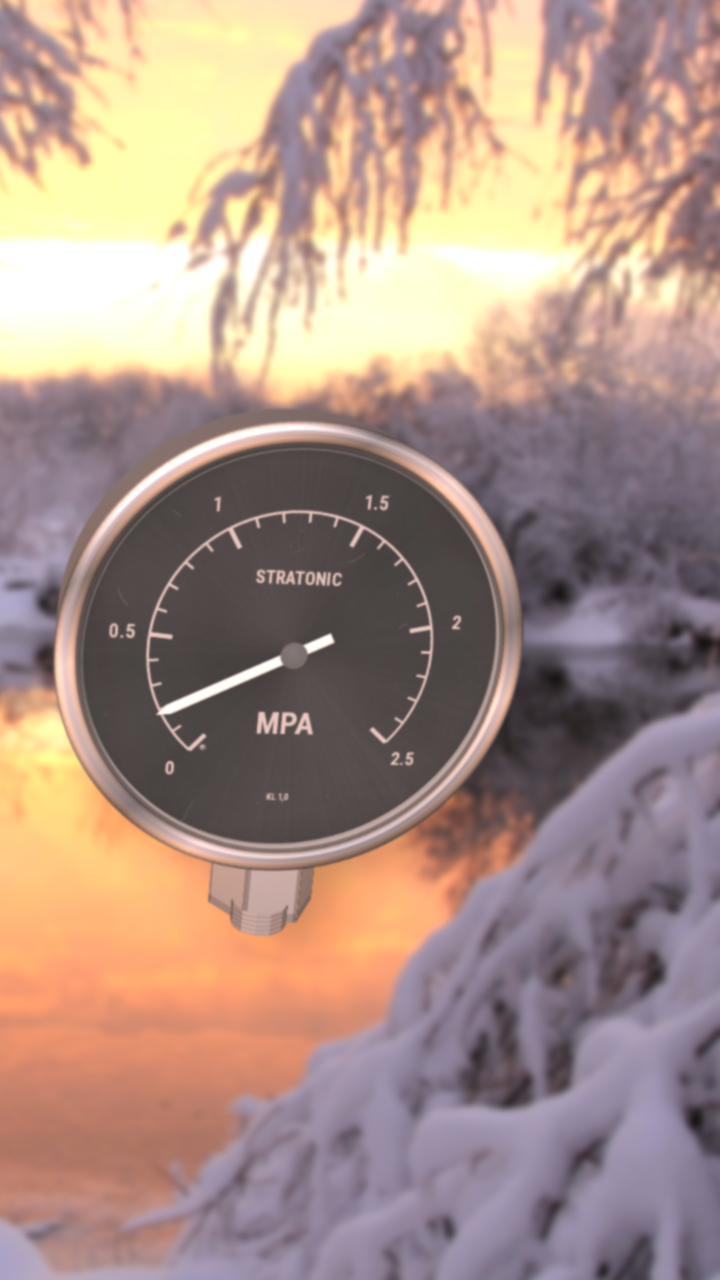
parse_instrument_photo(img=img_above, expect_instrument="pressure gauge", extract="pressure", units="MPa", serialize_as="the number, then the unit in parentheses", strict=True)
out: 0.2 (MPa)
